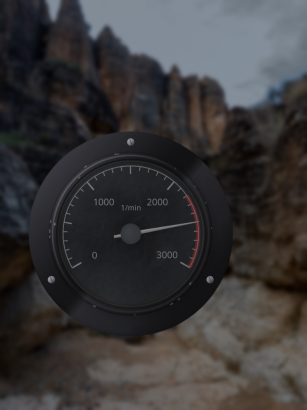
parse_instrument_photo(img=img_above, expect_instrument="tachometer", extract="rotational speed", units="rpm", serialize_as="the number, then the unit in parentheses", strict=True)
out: 2500 (rpm)
